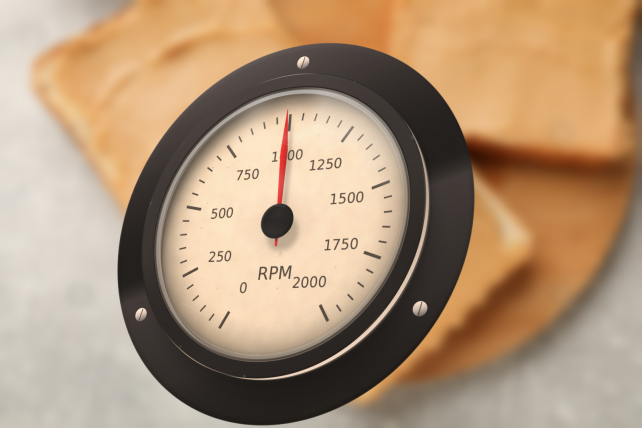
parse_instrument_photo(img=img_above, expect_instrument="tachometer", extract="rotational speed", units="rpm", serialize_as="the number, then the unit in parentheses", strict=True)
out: 1000 (rpm)
